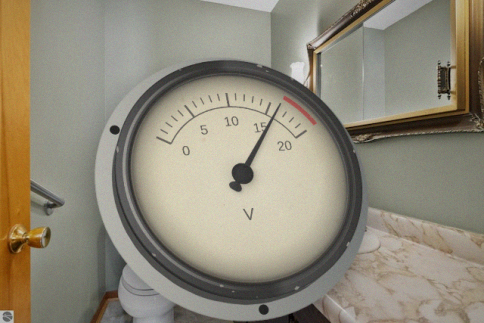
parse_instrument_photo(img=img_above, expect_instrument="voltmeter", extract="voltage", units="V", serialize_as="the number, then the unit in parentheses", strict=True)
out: 16 (V)
